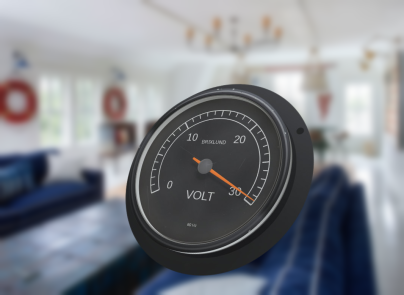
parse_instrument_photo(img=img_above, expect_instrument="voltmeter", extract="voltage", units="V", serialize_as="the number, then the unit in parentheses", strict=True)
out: 29.5 (V)
